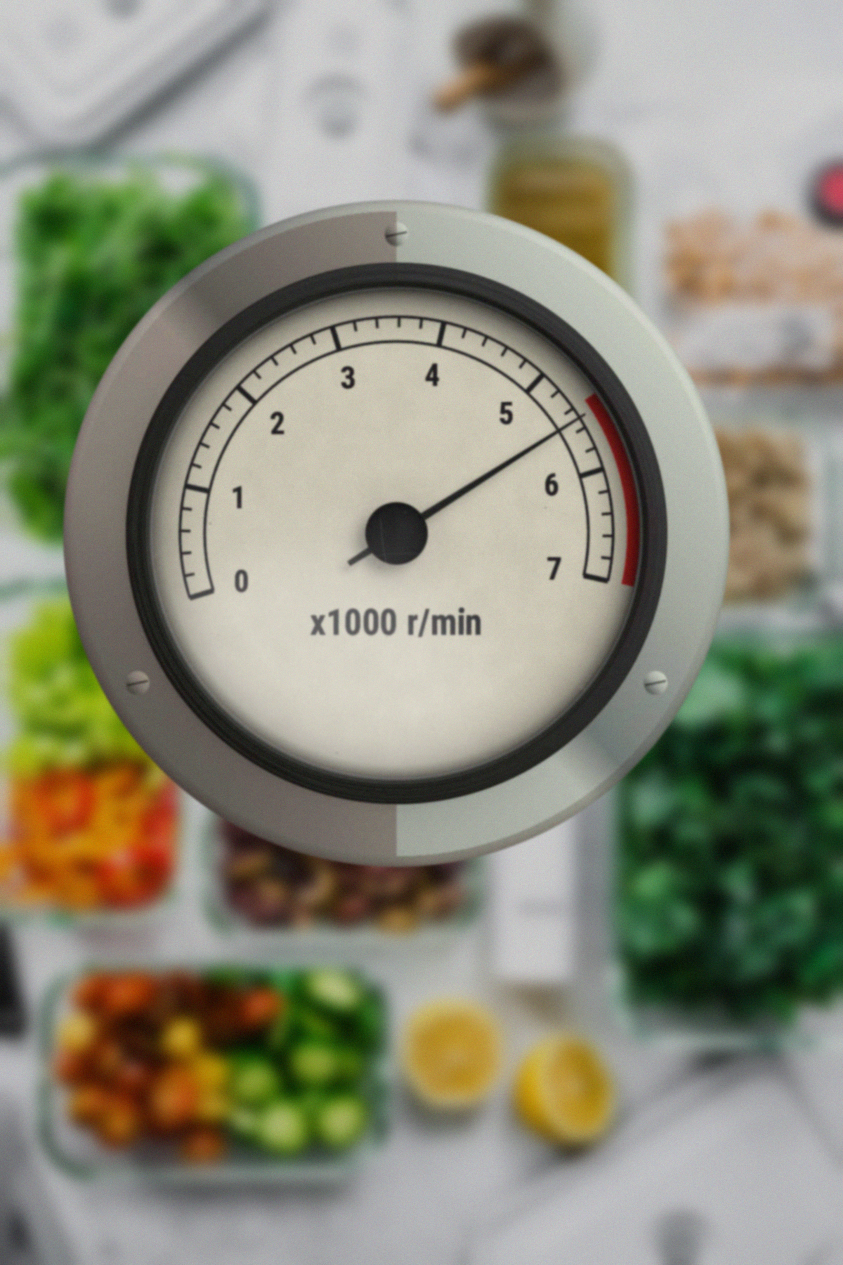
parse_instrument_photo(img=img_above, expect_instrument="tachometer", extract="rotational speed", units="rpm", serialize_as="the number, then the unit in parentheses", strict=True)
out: 5500 (rpm)
